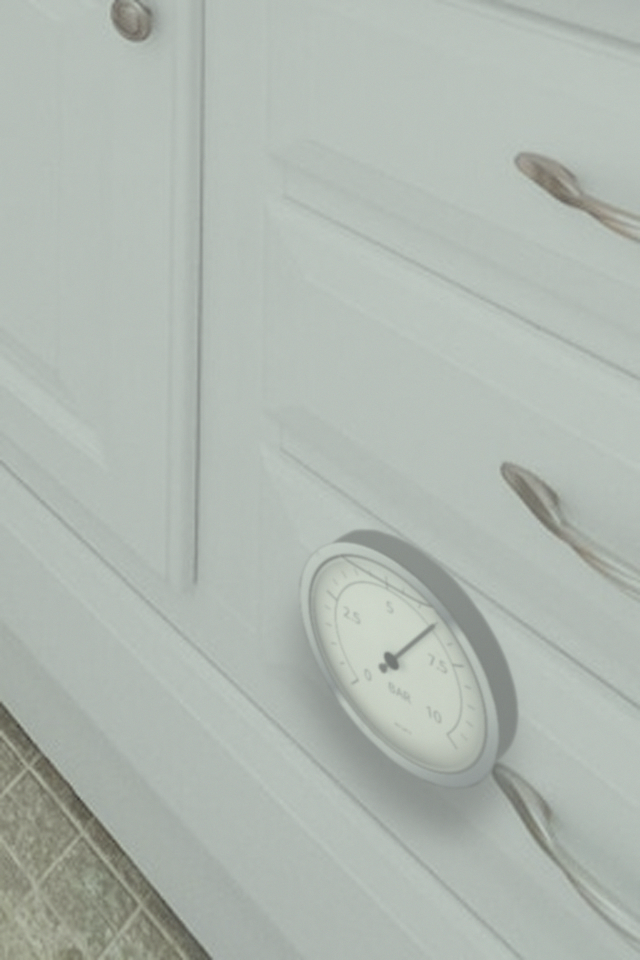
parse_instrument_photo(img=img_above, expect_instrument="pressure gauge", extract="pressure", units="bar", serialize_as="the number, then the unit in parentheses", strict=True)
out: 6.5 (bar)
